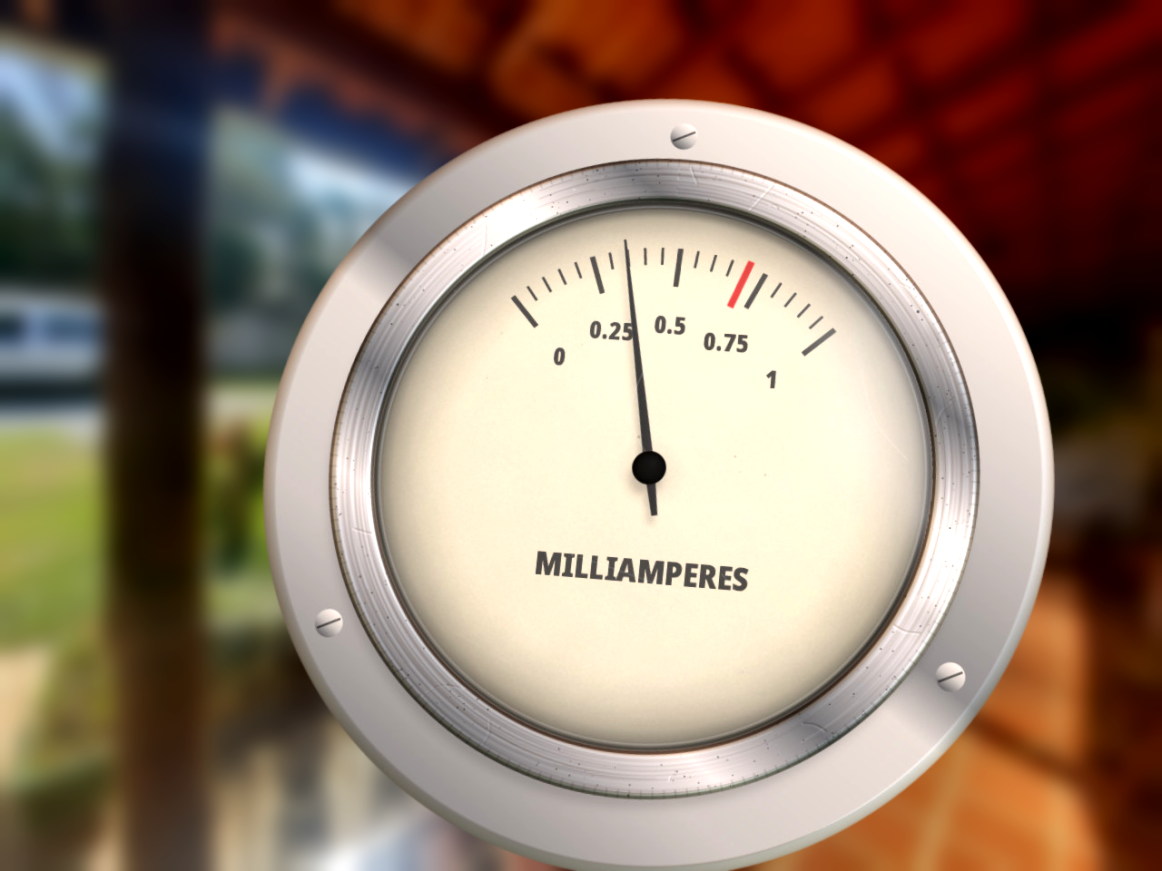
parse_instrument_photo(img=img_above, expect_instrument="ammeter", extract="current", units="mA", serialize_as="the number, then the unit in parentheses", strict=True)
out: 0.35 (mA)
